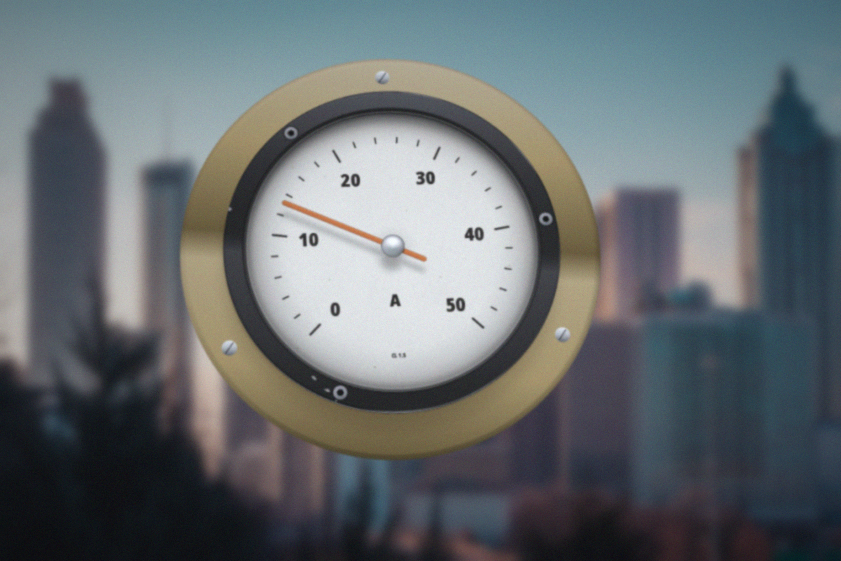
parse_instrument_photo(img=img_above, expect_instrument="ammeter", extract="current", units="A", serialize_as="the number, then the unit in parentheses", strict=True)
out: 13 (A)
